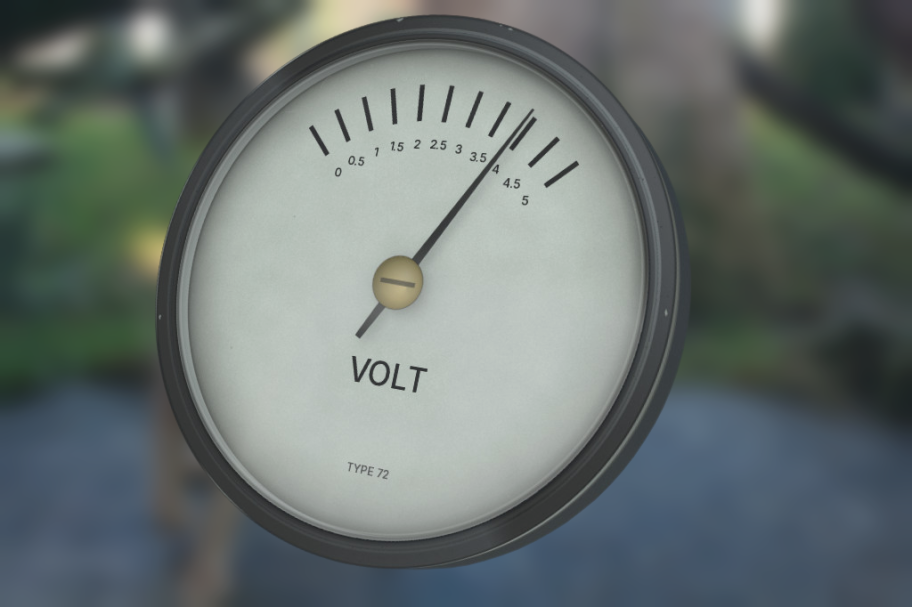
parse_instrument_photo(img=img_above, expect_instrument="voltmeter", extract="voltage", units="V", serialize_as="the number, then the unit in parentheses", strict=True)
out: 4 (V)
